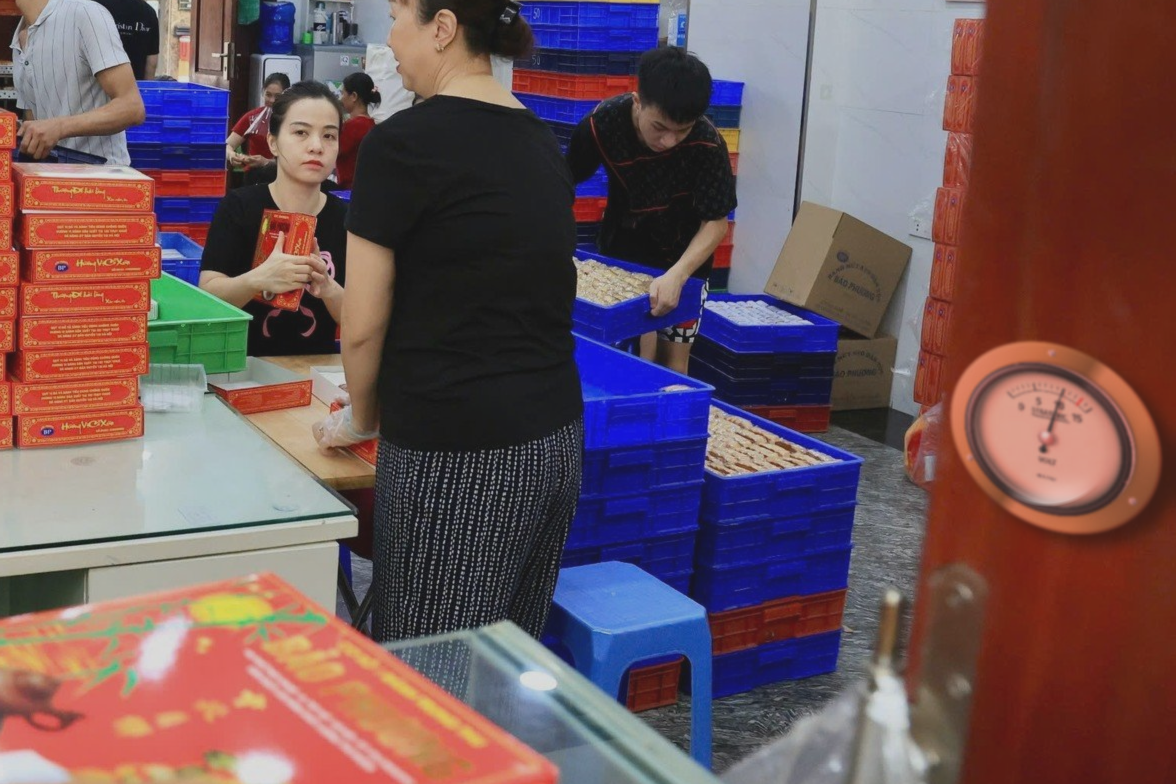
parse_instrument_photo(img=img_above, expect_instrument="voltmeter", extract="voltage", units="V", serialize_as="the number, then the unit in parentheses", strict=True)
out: 10 (V)
